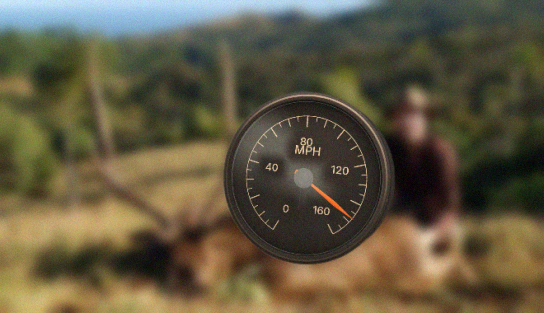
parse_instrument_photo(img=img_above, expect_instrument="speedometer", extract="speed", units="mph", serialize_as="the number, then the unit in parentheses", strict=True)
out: 147.5 (mph)
